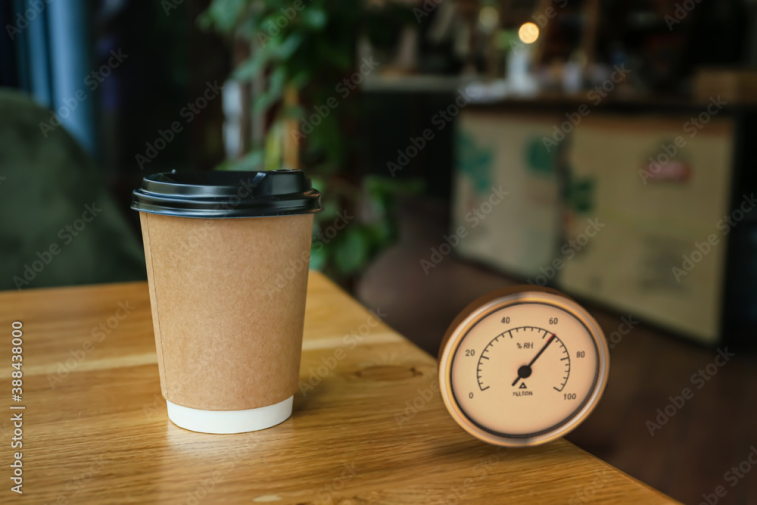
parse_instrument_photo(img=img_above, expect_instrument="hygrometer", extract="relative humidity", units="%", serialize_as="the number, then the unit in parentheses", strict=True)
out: 64 (%)
